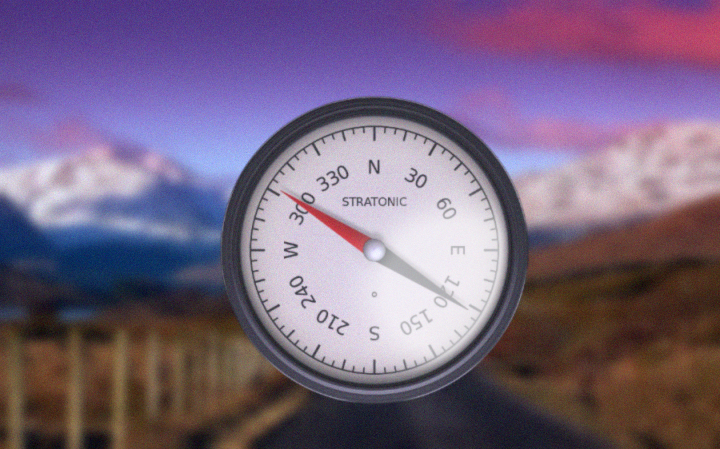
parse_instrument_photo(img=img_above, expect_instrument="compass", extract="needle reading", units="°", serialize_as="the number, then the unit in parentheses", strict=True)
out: 302.5 (°)
